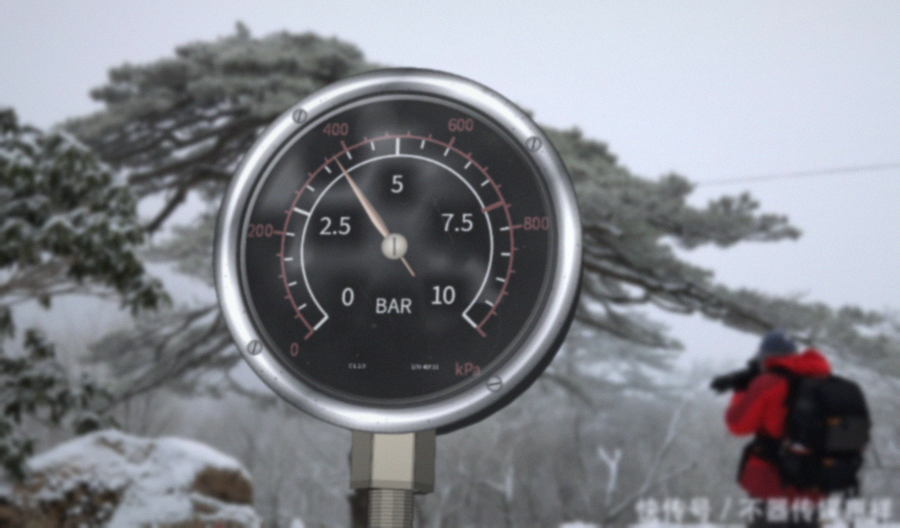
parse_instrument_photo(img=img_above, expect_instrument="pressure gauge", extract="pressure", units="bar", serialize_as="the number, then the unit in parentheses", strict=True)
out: 3.75 (bar)
